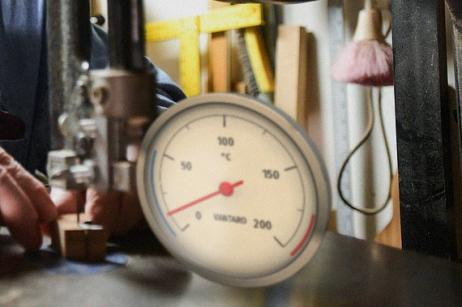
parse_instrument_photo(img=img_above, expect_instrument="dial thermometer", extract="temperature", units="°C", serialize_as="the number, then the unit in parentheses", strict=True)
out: 12.5 (°C)
